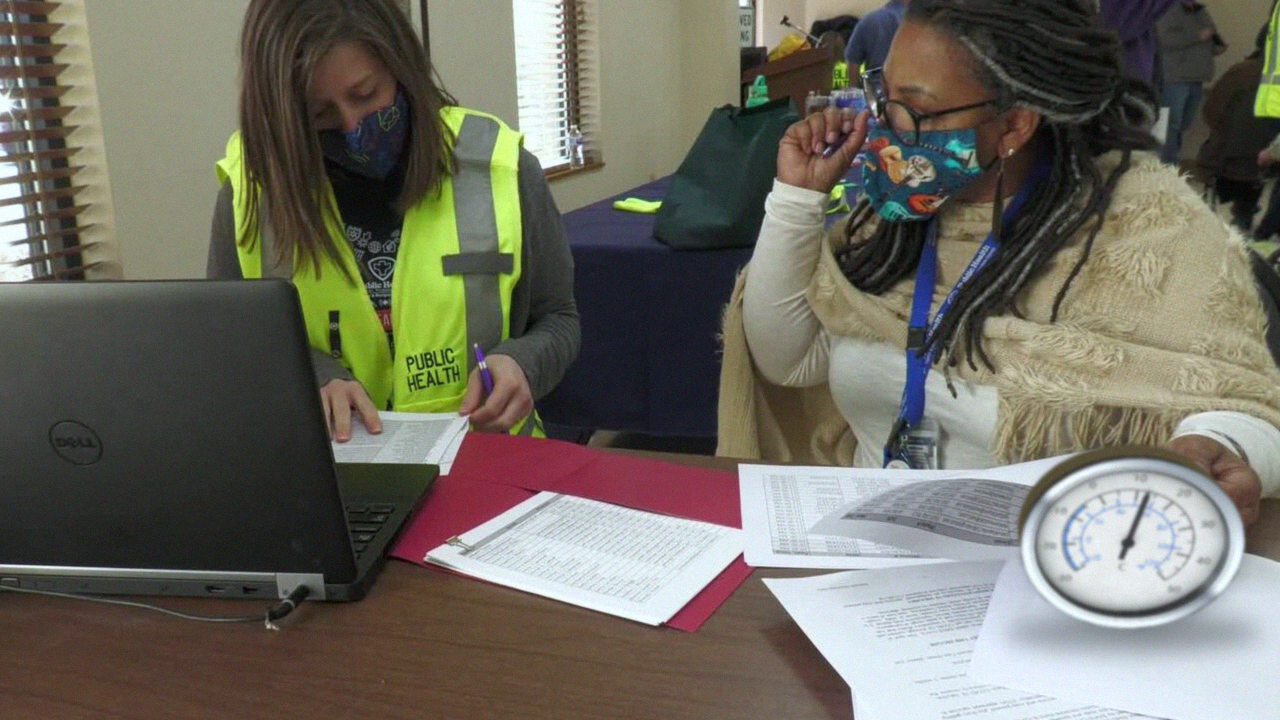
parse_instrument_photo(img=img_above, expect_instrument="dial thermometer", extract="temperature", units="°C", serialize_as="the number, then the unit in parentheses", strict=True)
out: 12.5 (°C)
